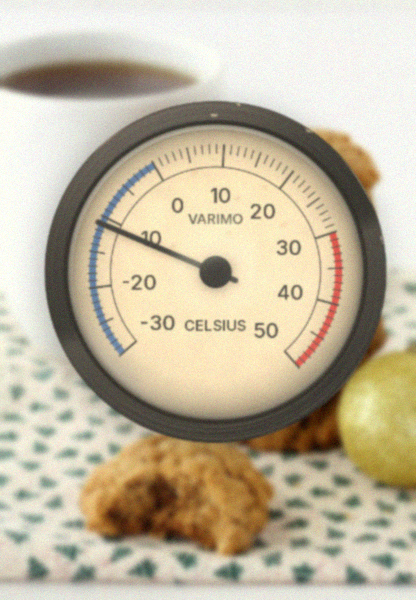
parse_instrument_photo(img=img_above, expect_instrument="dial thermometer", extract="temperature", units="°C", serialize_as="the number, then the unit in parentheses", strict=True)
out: -11 (°C)
